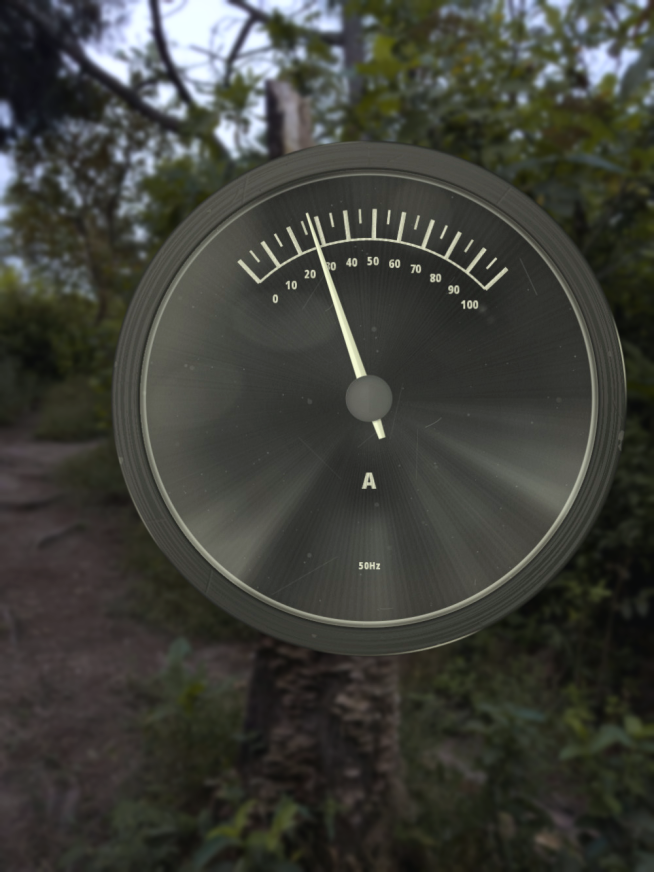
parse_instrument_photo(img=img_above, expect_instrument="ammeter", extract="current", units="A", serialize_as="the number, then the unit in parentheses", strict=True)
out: 27.5 (A)
